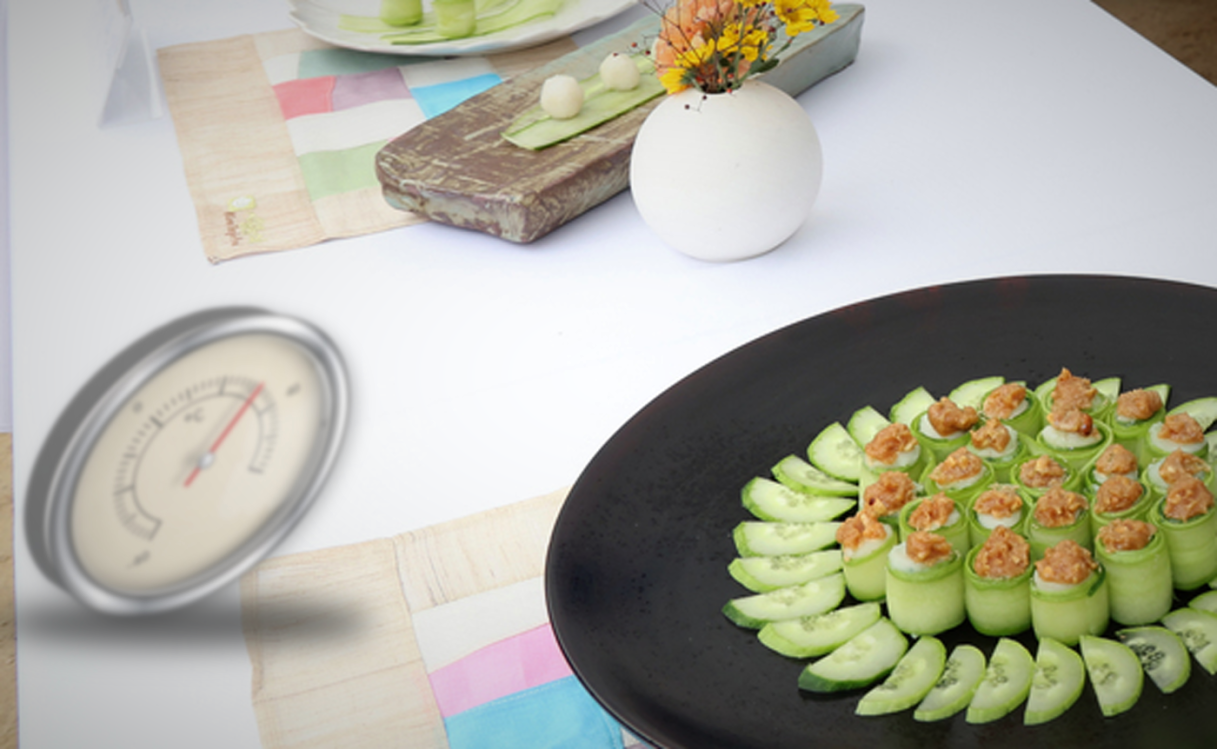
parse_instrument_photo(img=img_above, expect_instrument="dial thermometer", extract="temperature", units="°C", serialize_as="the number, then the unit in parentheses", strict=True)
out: 30 (°C)
